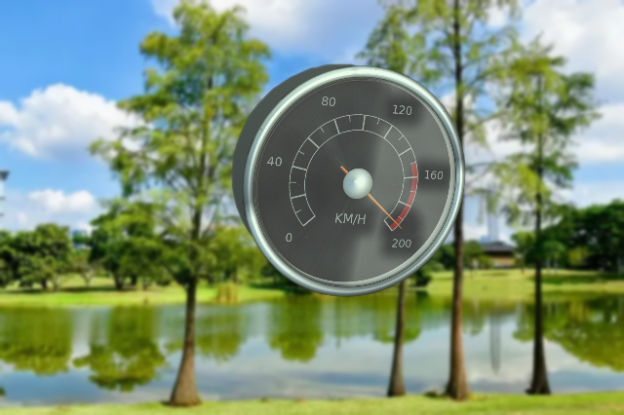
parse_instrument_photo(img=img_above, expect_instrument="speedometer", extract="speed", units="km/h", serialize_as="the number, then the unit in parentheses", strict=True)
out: 195 (km/h)
